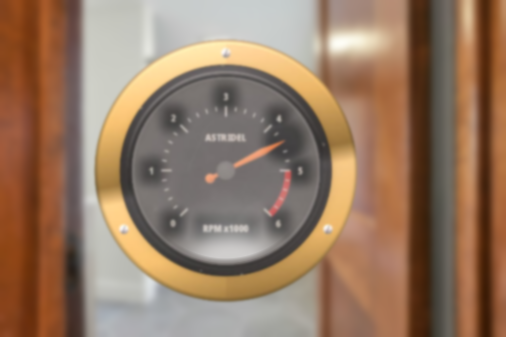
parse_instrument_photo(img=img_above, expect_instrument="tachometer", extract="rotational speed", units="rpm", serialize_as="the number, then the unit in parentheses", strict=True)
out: 4400 (rpm)
